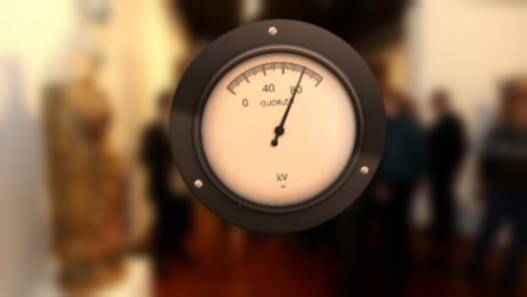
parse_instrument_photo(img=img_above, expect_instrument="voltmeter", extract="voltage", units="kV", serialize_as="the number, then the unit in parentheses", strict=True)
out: 80 (kV)
